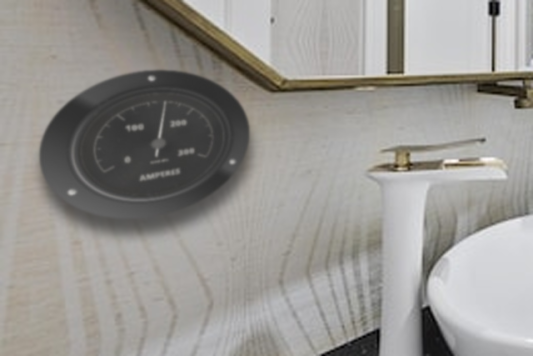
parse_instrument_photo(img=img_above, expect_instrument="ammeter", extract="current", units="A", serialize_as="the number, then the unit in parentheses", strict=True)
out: 160 (A)
